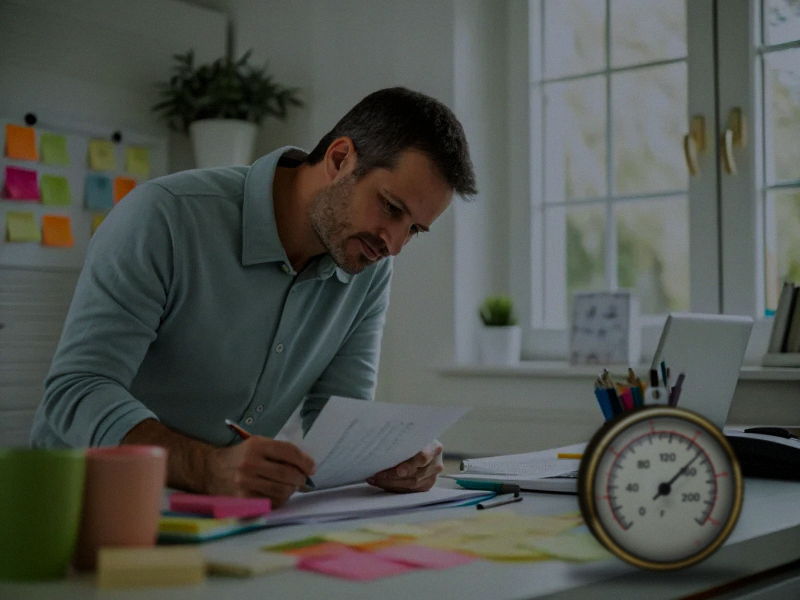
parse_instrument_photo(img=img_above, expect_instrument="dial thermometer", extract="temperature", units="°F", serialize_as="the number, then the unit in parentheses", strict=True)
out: 150 (°F)
